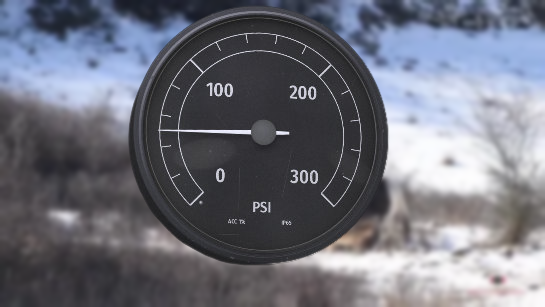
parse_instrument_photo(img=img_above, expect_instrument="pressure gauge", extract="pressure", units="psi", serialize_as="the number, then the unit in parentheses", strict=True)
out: 50 (psi)
